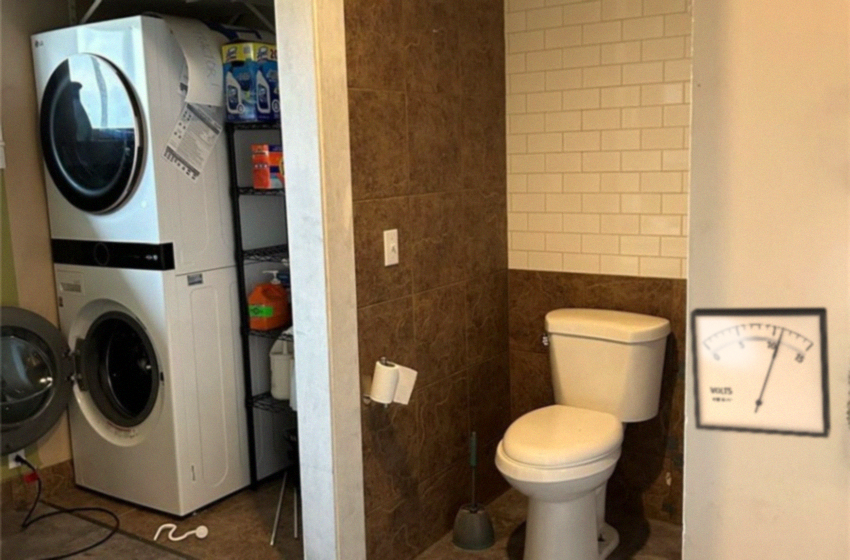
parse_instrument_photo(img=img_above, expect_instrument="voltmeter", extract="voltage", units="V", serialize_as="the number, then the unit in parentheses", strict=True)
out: 11 (V)
